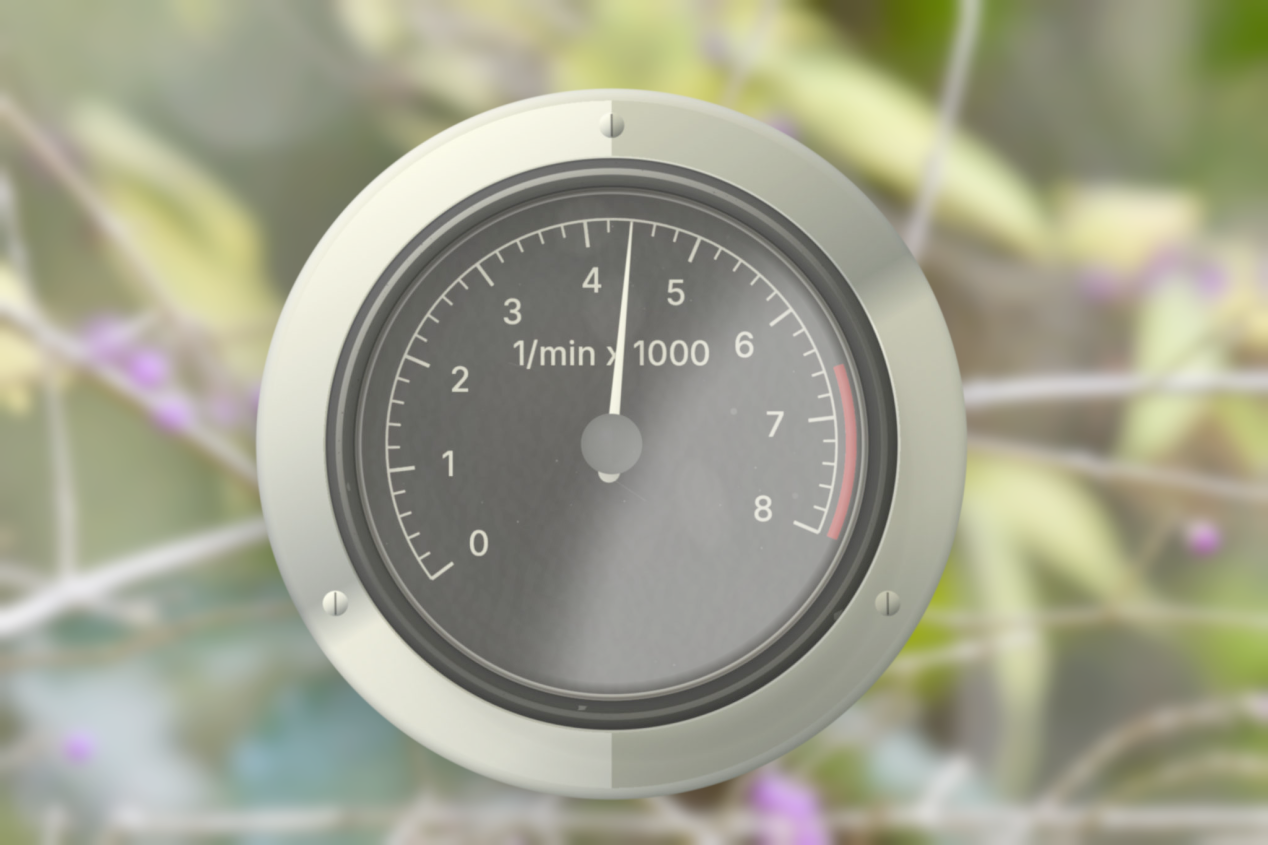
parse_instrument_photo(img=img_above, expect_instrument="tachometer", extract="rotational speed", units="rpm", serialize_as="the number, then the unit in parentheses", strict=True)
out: 4400 (rpm)
